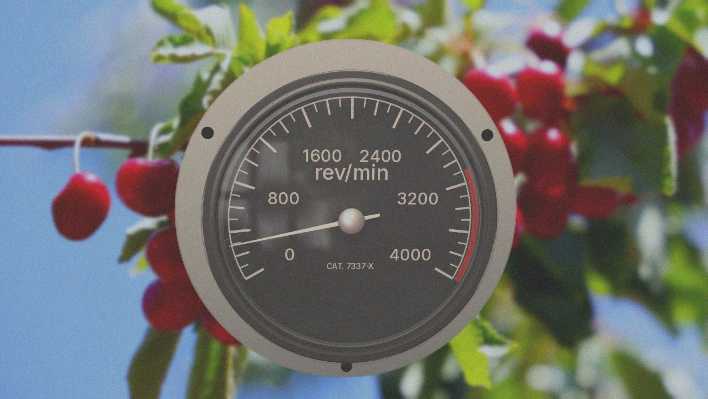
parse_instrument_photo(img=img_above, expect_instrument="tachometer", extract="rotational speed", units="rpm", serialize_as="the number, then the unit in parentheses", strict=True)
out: 300 (rpm)
